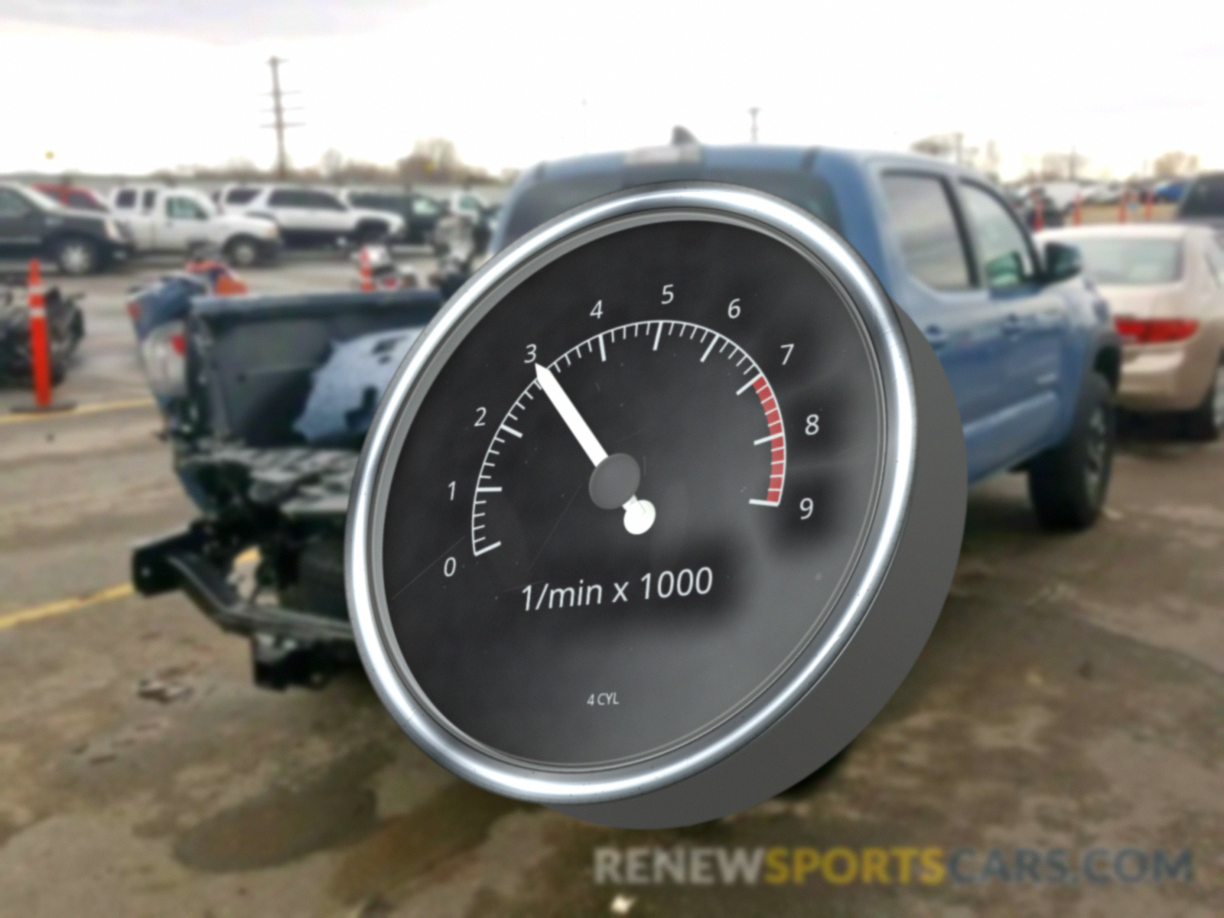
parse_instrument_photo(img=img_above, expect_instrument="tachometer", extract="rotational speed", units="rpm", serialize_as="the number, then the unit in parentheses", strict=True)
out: 3000 (rpm)
